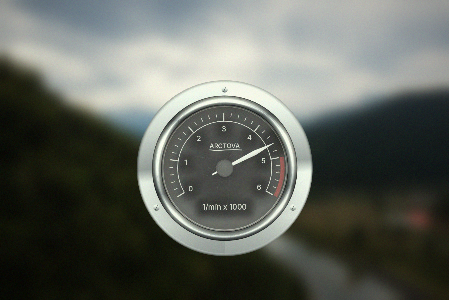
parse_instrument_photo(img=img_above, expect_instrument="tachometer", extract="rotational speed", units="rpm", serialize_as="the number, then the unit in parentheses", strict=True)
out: 4600 (rpm)
